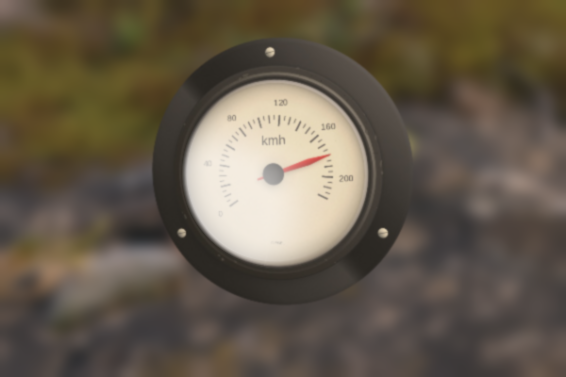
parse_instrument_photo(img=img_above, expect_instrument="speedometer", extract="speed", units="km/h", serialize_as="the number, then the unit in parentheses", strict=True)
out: 180 (km/h)
